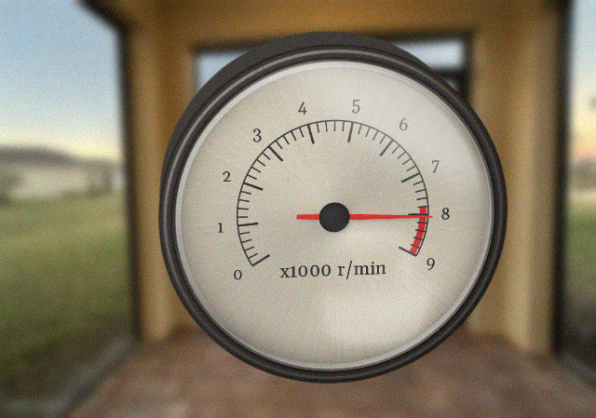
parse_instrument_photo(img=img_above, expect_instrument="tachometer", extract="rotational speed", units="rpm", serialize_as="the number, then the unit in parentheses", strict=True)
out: 8000 (rpm)
